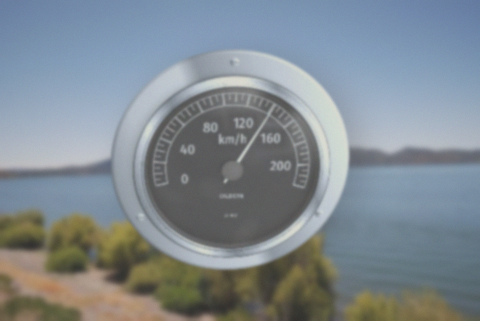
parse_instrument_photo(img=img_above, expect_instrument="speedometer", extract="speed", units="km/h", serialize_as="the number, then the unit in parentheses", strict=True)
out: 140 (km/h)
